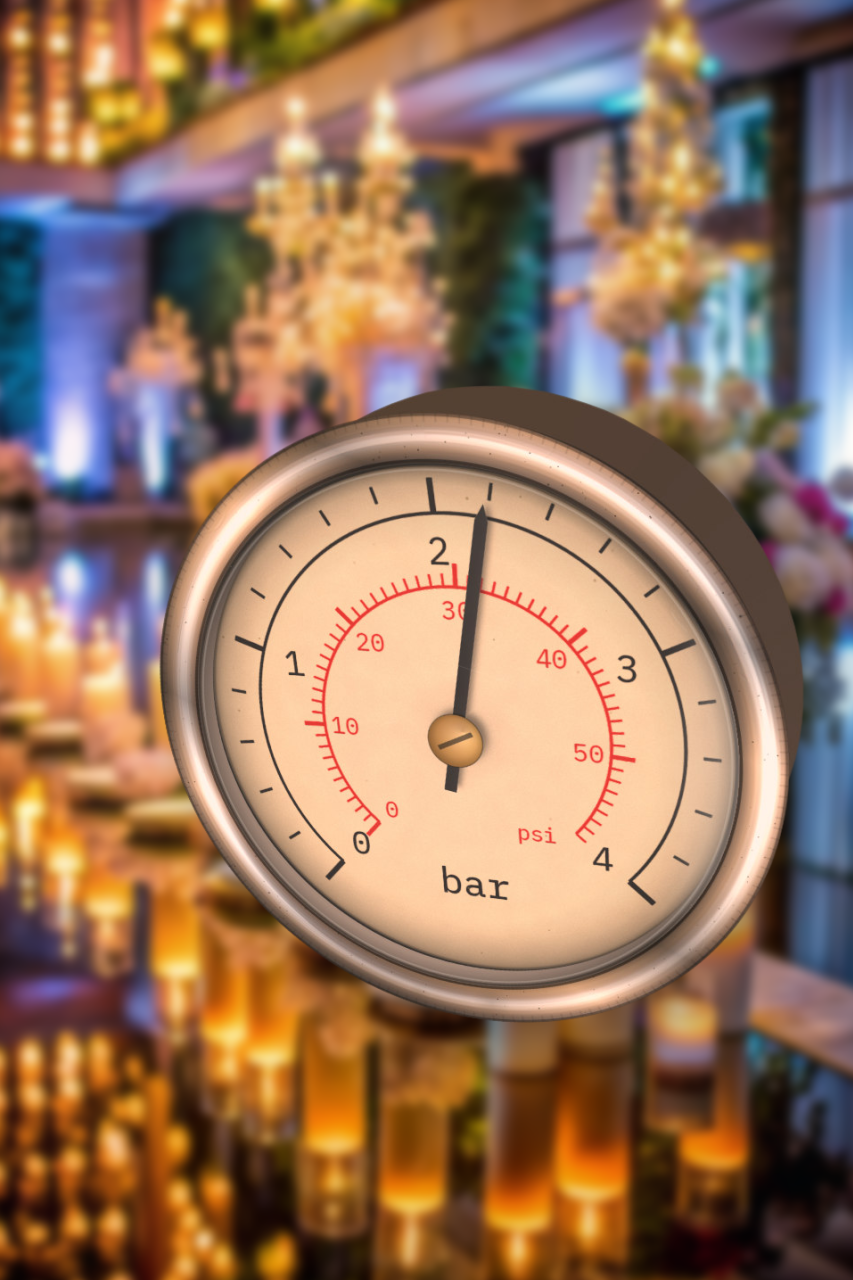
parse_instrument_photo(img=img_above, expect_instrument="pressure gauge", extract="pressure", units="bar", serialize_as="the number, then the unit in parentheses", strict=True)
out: 2.2 (bar)
